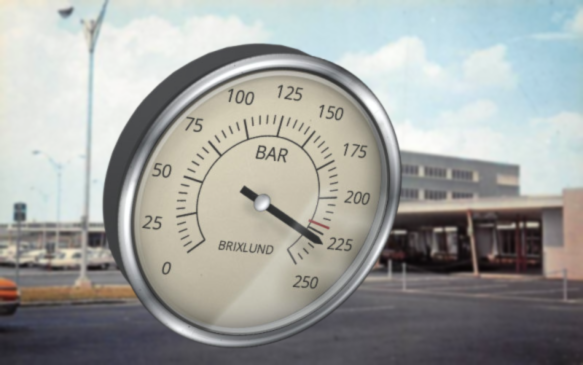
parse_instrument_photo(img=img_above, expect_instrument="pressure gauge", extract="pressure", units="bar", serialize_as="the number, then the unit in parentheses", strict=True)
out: 230 (bar)
